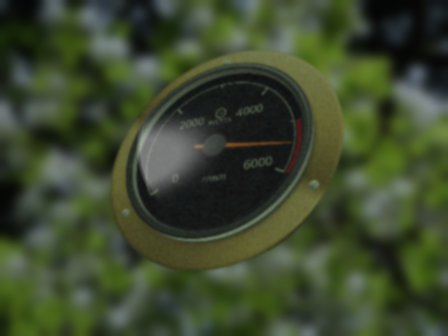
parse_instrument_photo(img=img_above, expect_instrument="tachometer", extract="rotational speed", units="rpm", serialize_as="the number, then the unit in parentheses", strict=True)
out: 5500 (rpm)
